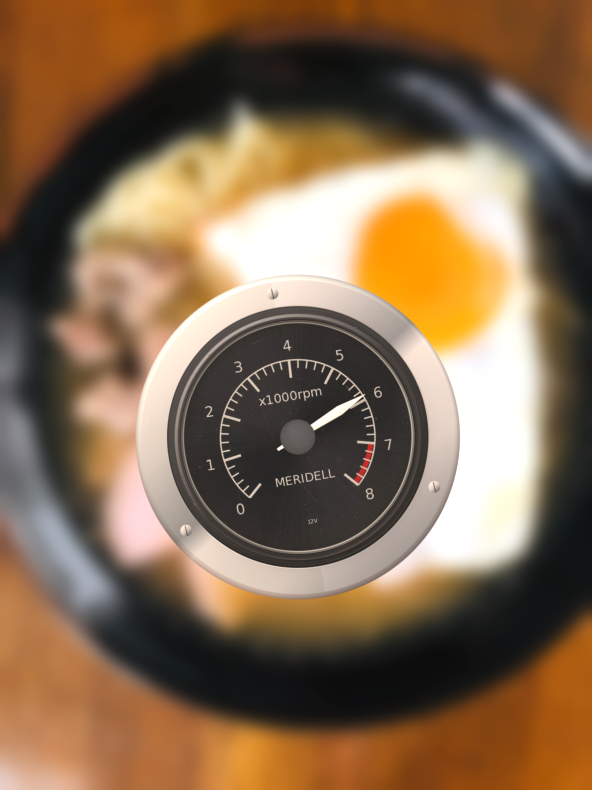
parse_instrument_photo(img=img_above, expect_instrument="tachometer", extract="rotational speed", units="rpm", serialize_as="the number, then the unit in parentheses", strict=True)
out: 5900 (rpm)
